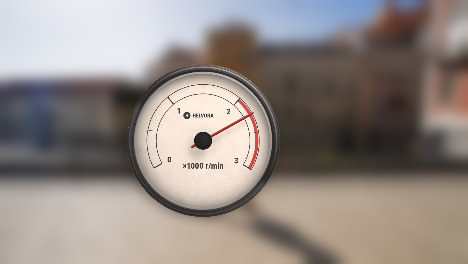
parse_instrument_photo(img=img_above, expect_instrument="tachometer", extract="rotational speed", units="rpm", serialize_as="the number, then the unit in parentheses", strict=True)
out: 2250 (rpm)
